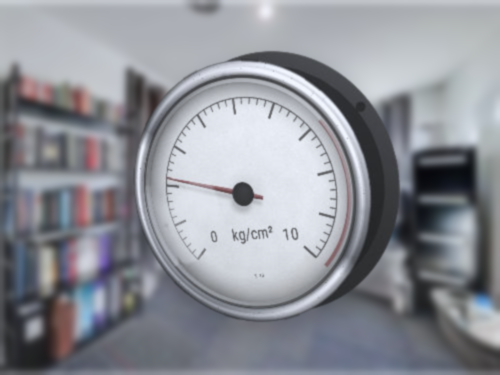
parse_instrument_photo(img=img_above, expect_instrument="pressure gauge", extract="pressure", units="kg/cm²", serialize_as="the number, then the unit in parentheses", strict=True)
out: 2.2 (kg/cm²)
